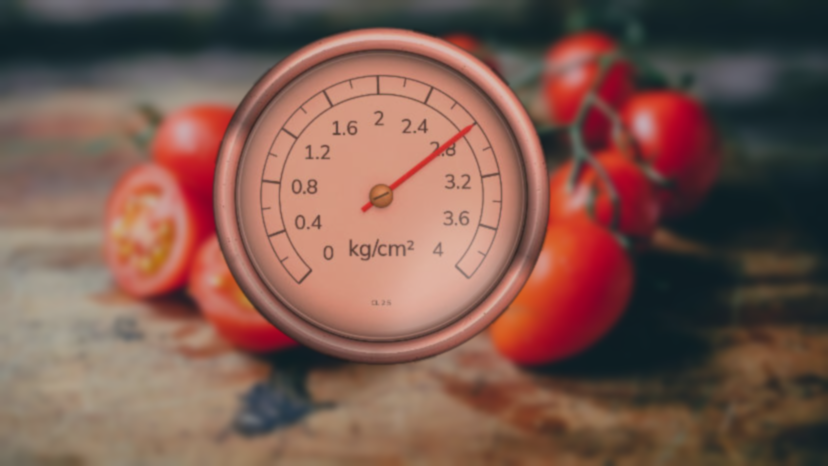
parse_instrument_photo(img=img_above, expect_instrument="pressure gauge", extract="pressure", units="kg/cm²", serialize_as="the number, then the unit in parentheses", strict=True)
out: 2.8 (kg/cm²)
